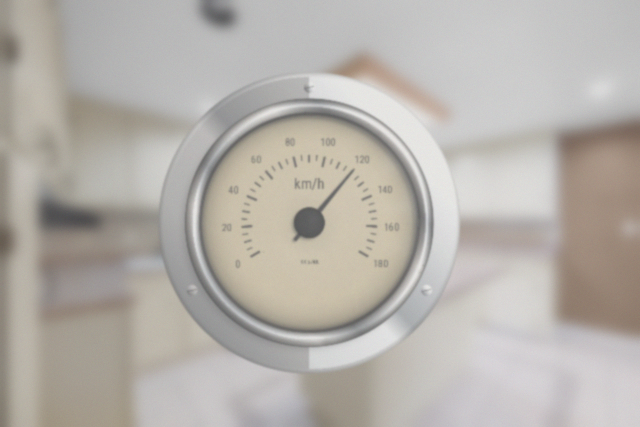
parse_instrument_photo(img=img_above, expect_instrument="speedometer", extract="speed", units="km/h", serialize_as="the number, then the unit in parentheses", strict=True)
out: 120 (km/h)
